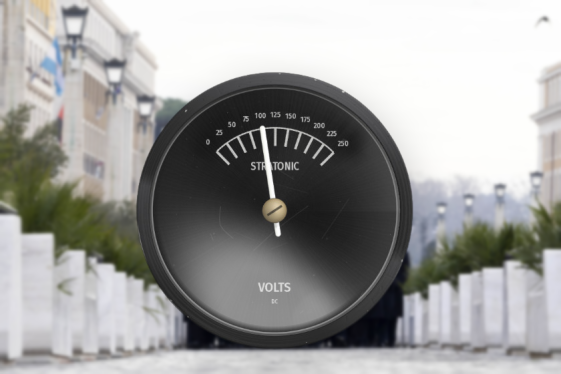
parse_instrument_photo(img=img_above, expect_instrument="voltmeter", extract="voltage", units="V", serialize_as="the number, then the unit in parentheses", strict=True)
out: 100 (V)
